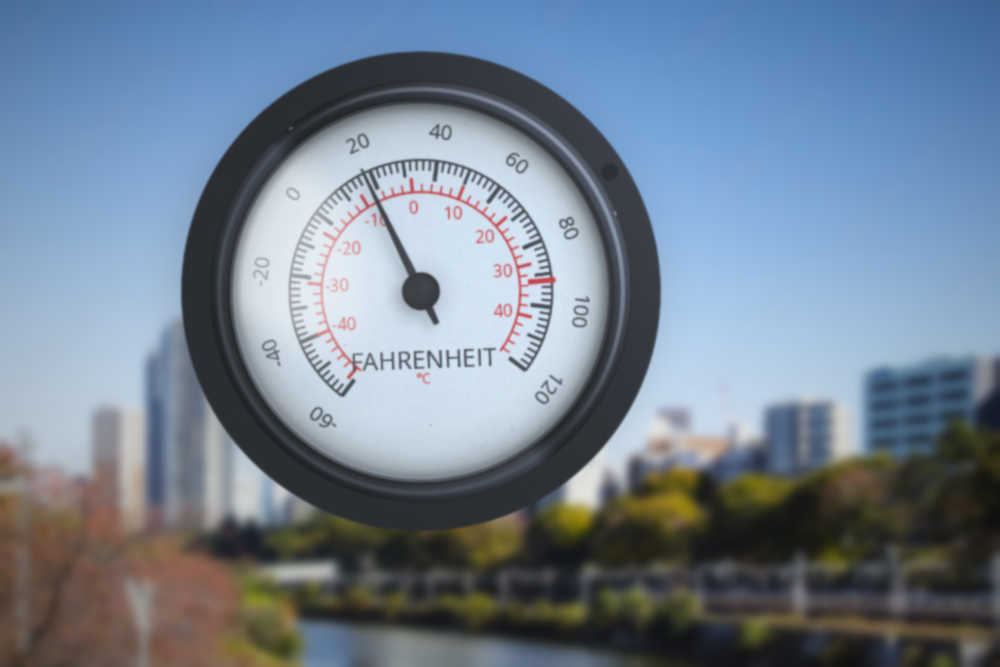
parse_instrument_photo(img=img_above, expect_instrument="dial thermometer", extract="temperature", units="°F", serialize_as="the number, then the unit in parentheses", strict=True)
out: 18 (°F)
